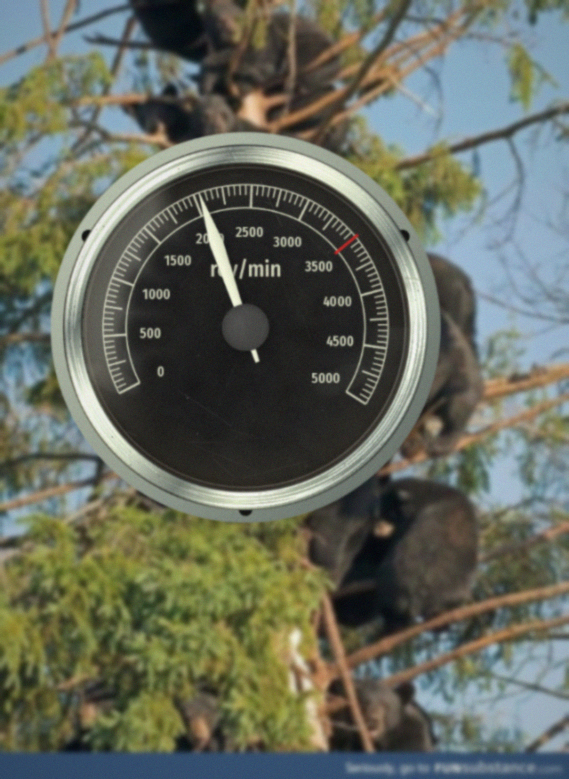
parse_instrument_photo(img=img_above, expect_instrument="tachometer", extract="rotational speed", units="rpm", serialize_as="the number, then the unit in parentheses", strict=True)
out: 2050 (rpm)
